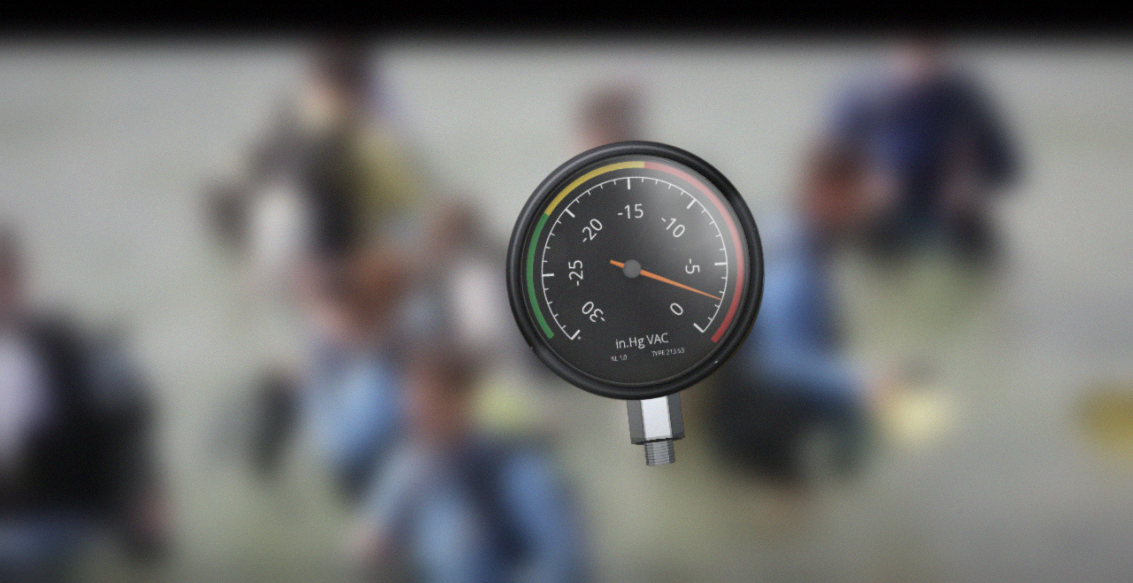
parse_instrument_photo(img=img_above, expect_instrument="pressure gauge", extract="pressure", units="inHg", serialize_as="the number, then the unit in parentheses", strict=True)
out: -2.5 (inHg)
